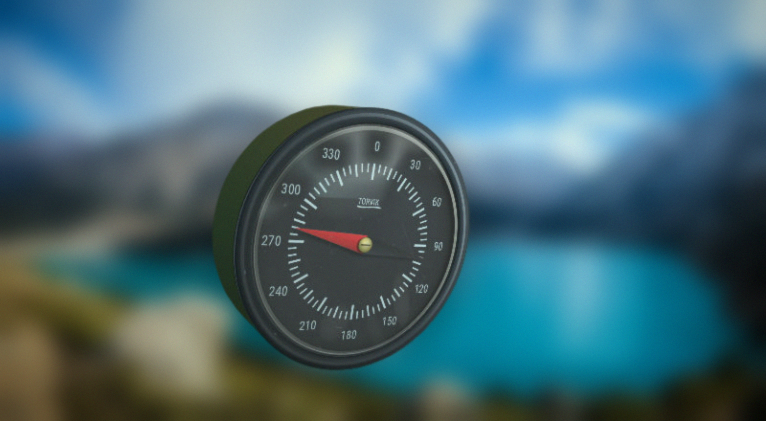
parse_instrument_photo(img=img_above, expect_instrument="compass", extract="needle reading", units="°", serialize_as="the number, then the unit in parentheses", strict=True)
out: 280 (°)
